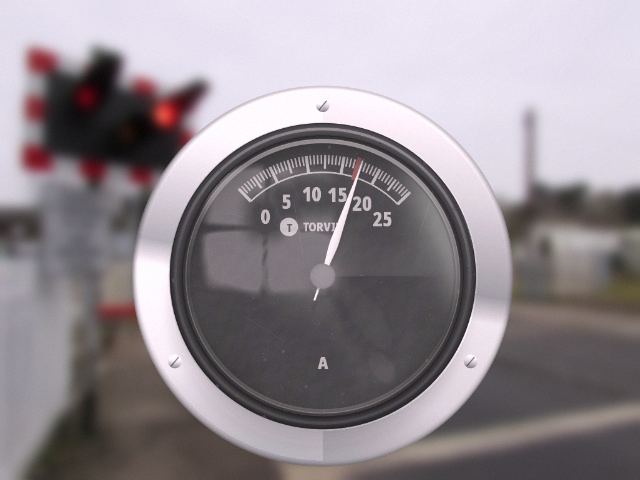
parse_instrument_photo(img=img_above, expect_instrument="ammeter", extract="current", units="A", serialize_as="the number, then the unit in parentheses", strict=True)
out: 17.5 (A)
